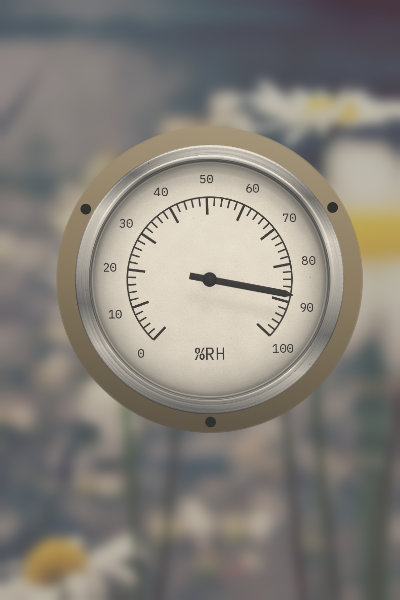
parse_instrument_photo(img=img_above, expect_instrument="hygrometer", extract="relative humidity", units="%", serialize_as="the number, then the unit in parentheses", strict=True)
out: 88 (%)
